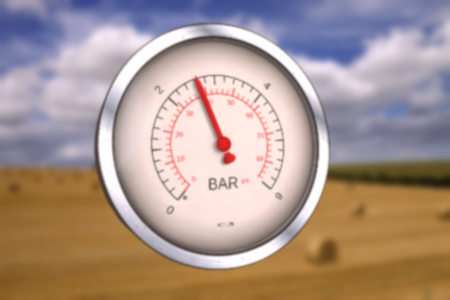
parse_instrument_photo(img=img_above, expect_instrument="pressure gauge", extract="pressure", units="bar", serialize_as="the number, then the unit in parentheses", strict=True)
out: 2.6 (bar)
